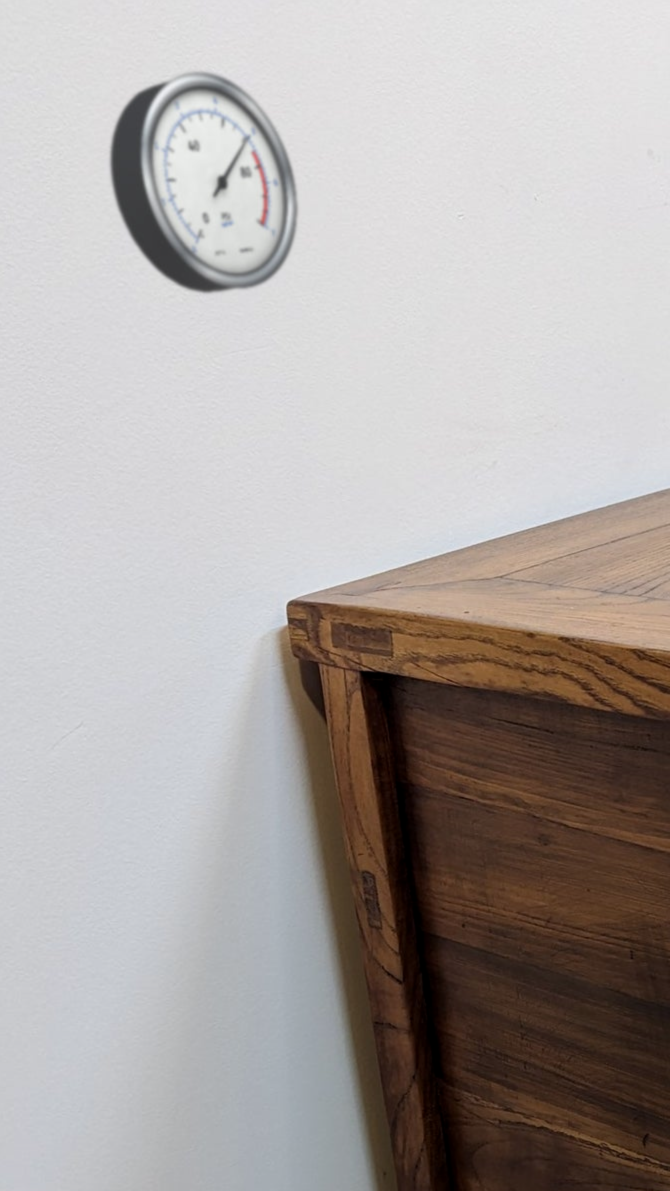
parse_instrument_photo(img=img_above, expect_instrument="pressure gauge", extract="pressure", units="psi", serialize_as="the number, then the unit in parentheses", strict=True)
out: 70 (psi)
